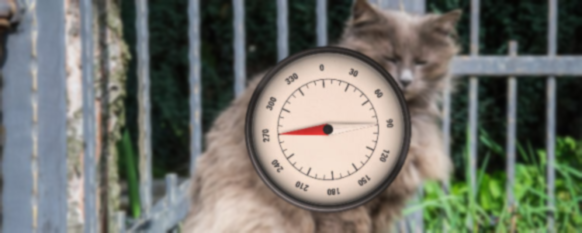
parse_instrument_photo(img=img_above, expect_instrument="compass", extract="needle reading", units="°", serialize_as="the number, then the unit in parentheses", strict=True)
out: 270 (°)
